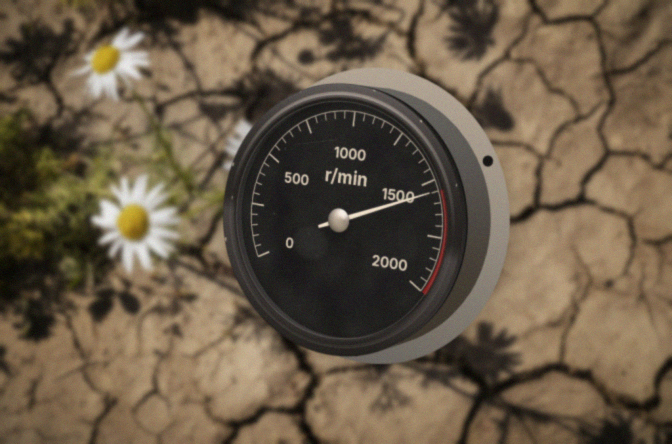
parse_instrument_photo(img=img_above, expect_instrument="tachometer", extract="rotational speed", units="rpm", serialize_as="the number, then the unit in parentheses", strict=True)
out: 1550 (rpm)
